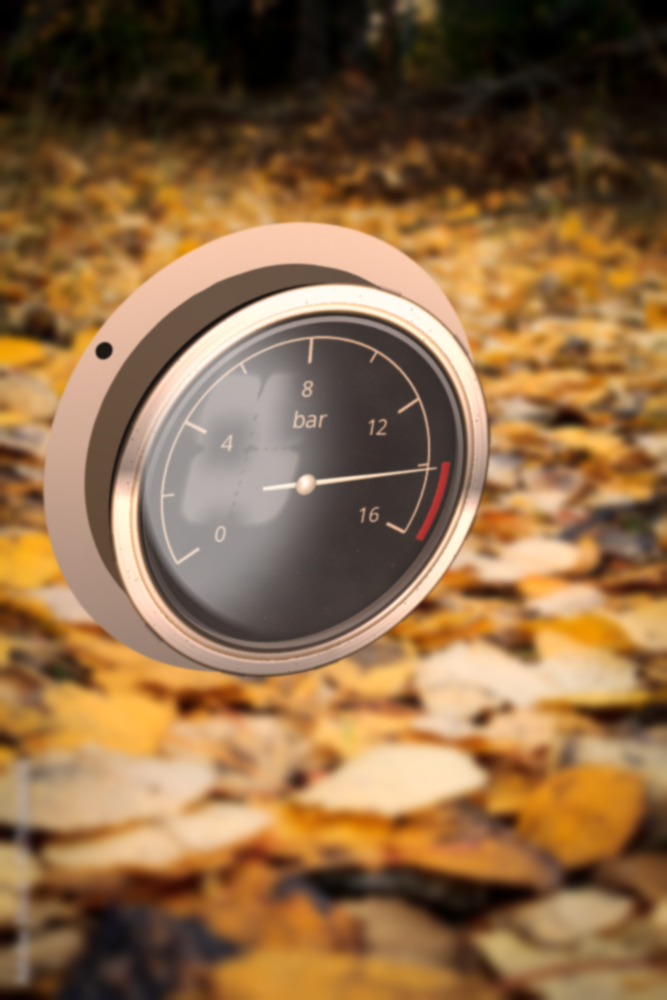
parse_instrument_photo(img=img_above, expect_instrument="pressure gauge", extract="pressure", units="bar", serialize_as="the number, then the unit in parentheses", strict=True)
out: 14 (bar)
